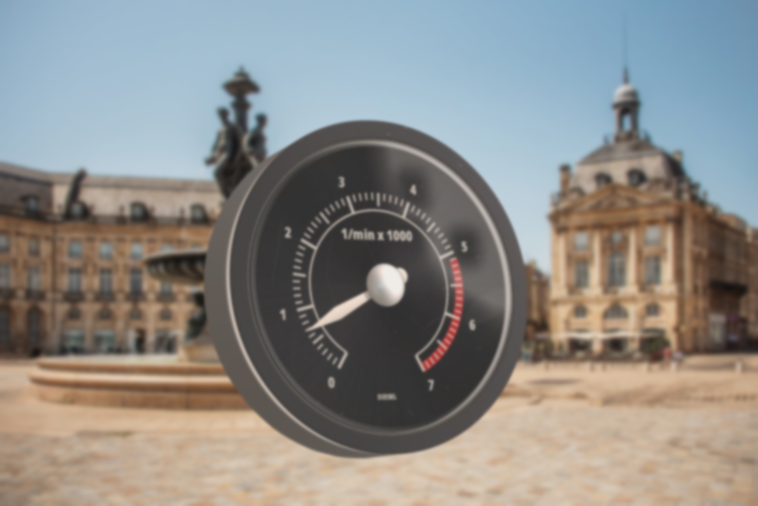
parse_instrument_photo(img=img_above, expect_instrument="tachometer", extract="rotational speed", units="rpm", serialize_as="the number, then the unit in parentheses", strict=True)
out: 700 (rpm)
